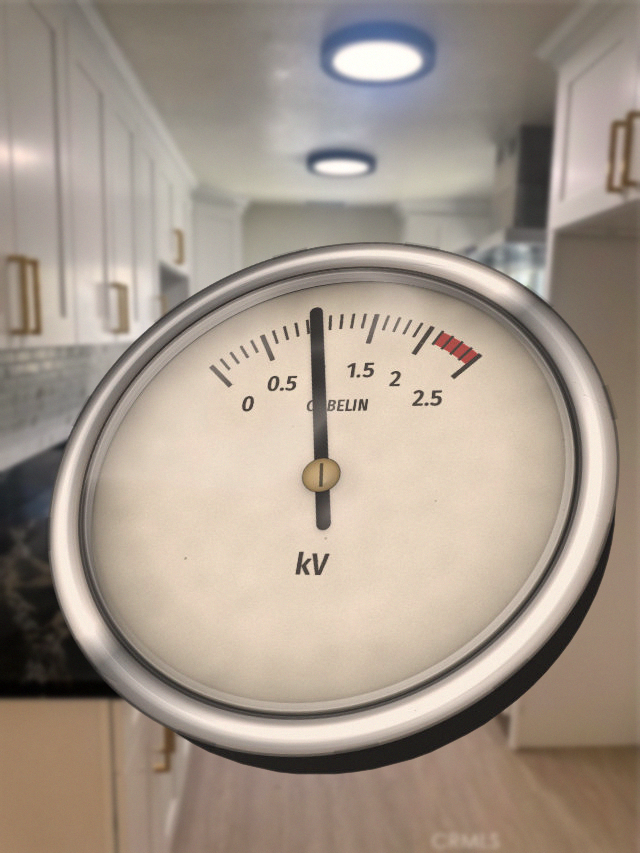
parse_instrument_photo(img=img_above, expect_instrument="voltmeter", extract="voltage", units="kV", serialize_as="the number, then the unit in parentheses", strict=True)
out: 1 (kV)
